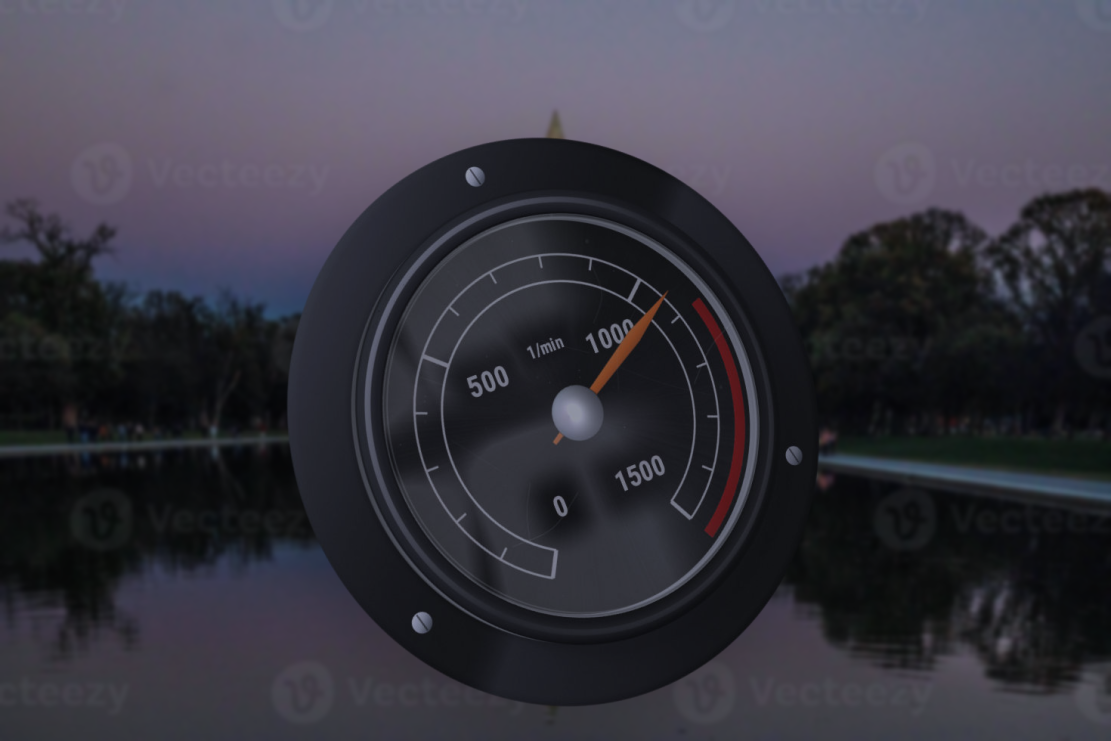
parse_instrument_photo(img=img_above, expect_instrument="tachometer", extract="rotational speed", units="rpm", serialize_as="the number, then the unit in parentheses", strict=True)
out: 1050 (rpm)
